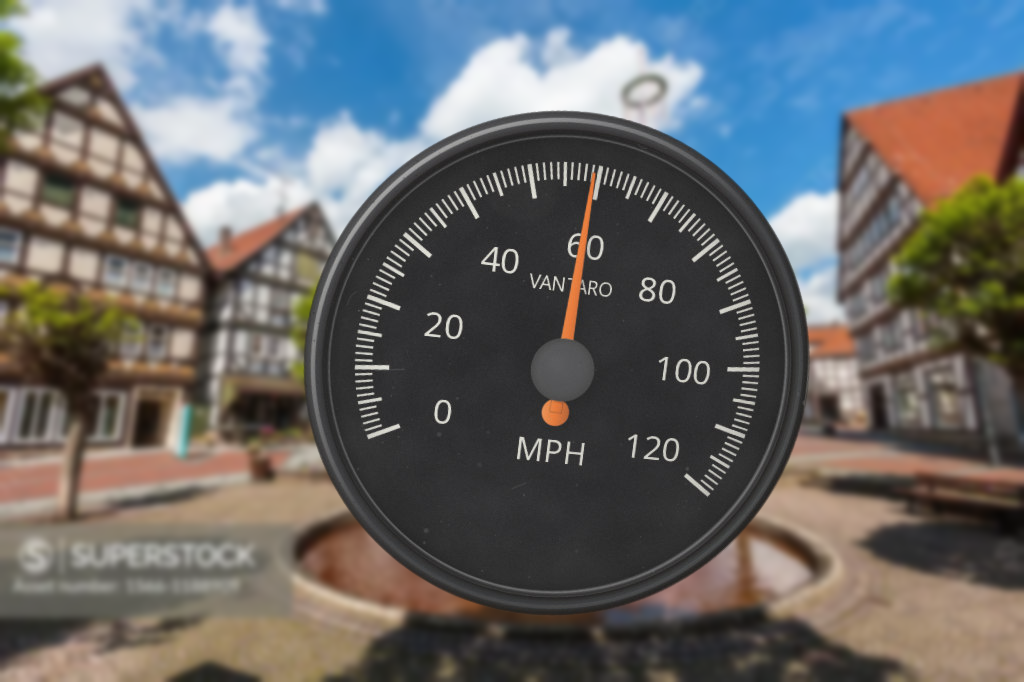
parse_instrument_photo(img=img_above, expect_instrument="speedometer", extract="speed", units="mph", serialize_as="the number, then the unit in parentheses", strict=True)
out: 59 (mph)
